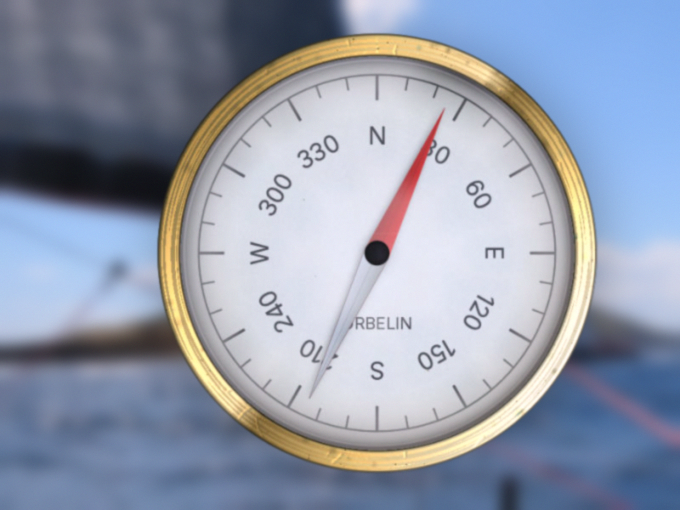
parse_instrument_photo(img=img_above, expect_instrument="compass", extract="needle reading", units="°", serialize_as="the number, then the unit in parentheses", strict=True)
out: 25 (°)
